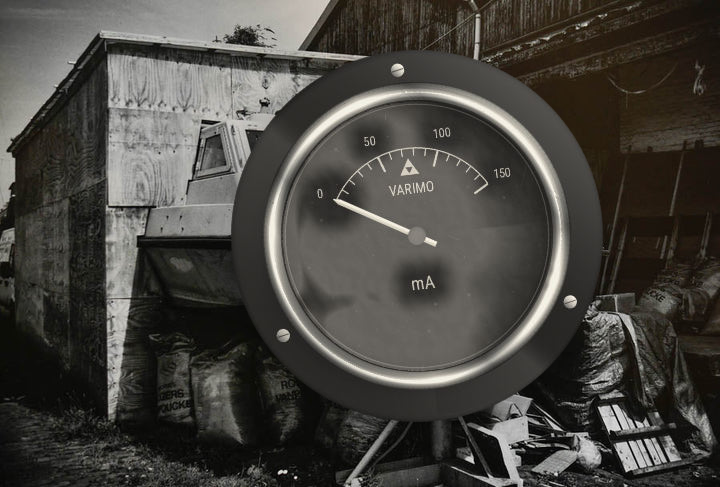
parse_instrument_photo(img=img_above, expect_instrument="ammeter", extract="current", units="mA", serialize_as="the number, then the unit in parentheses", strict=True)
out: 0 (mA)
